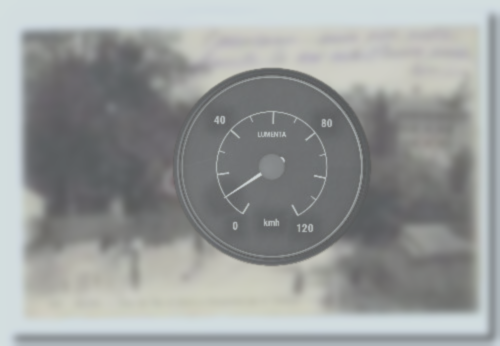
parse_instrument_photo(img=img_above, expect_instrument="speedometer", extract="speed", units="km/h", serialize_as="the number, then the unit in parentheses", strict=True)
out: 10 (km/h)
